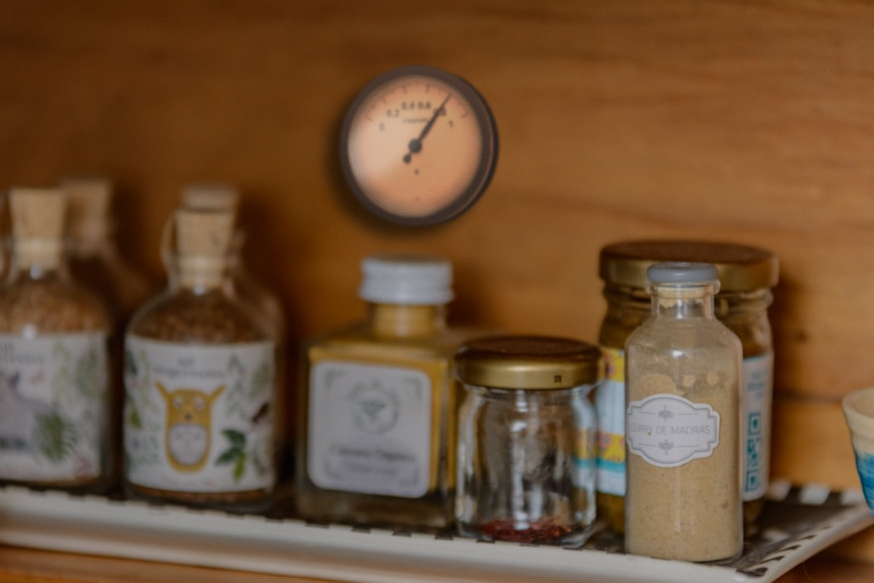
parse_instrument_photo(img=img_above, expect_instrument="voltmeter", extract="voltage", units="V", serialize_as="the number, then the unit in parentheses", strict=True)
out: 0.8 (V)
